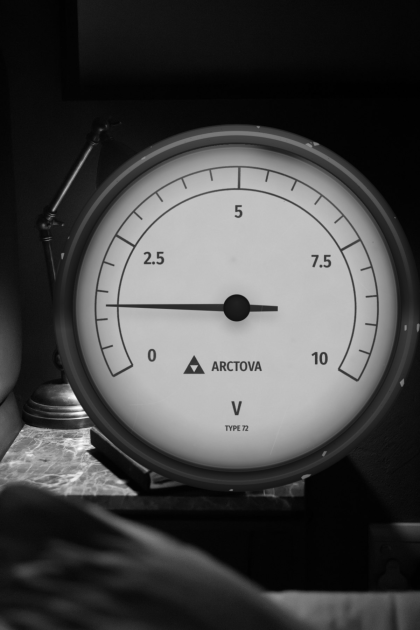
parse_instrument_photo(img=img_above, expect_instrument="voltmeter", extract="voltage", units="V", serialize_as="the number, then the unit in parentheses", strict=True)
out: 1.25 (V)
